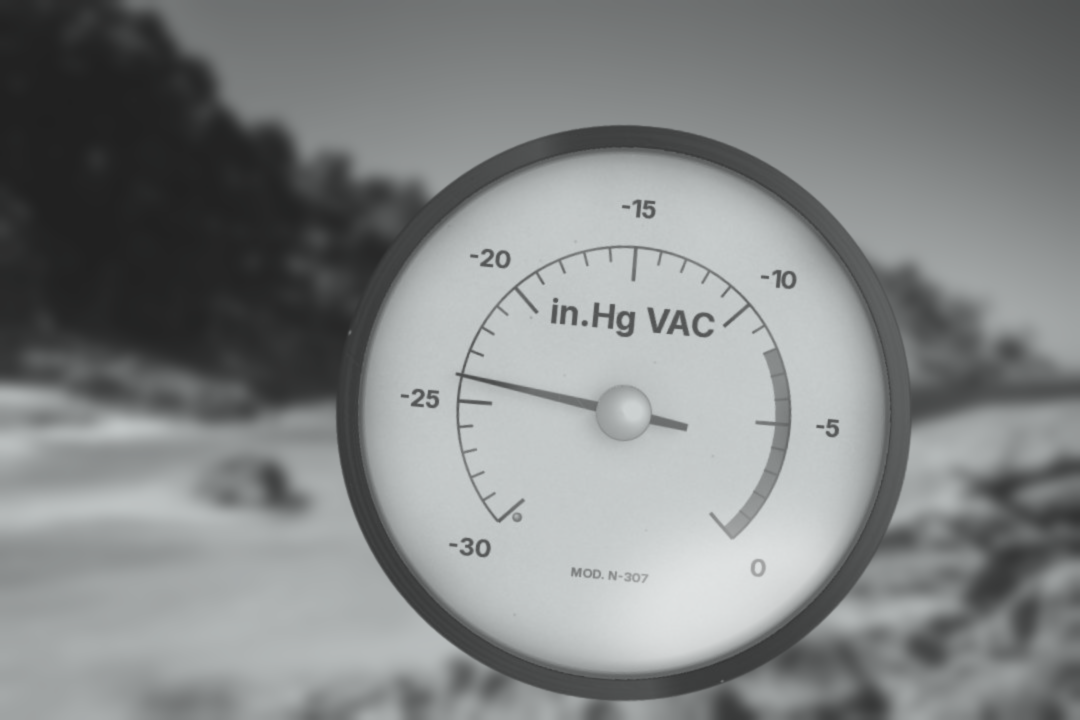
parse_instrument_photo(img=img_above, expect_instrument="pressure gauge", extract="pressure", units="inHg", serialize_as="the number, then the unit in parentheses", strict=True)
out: -24 (inHg)
